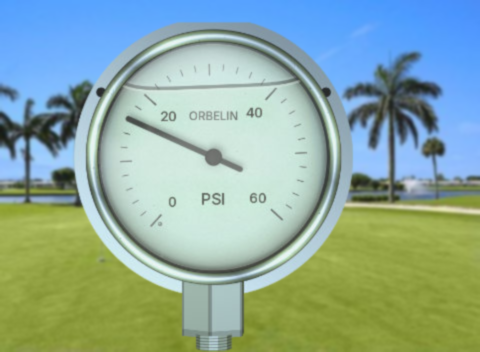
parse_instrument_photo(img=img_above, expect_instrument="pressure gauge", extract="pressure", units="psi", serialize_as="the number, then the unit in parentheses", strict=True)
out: 16 (psi)
